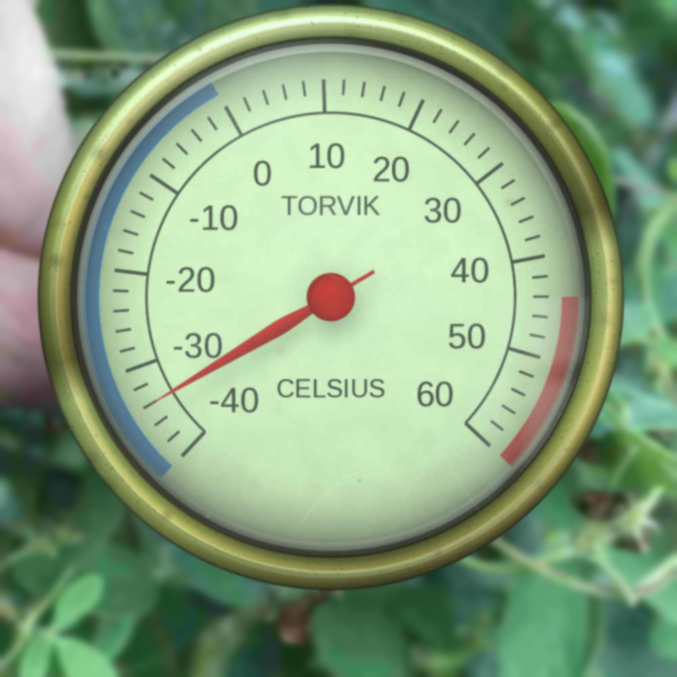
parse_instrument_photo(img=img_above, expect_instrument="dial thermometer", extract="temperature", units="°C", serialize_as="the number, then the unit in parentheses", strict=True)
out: -34 (°C)
